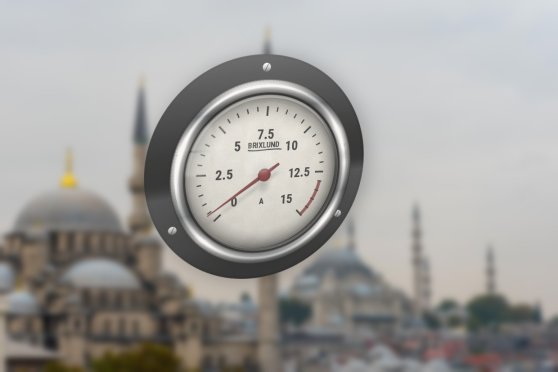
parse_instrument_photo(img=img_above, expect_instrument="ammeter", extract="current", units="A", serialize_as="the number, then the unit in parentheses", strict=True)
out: 0.5 (A)
